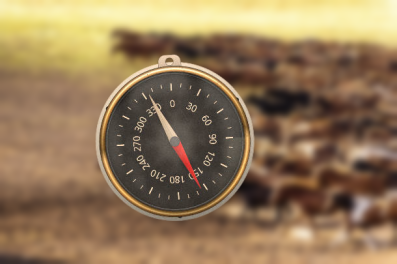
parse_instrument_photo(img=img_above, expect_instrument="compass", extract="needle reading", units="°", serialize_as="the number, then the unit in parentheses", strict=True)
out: 155 (°)
